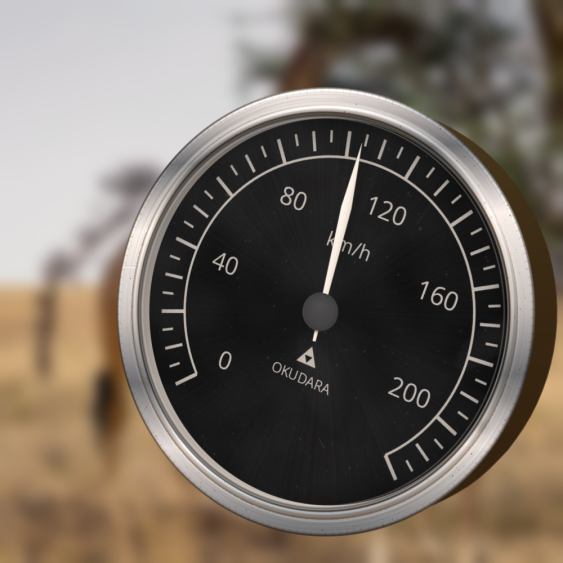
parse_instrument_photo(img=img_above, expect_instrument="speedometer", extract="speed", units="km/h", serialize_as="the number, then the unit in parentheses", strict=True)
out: 105 (km/h)
